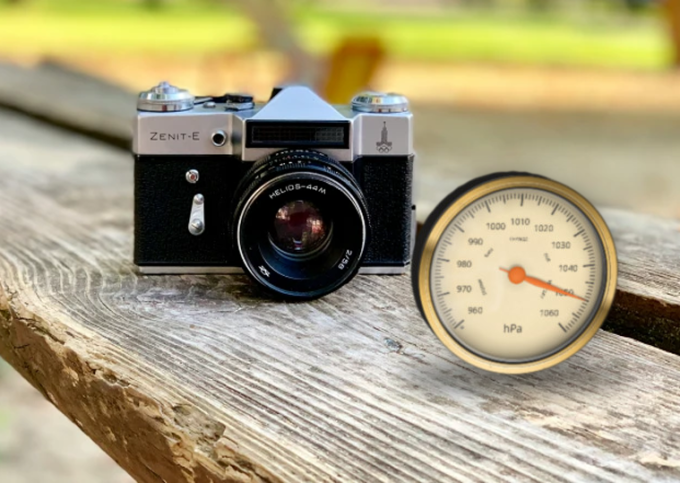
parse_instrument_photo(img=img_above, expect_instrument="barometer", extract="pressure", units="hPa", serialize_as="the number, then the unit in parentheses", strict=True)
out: 1050 (hPa)
